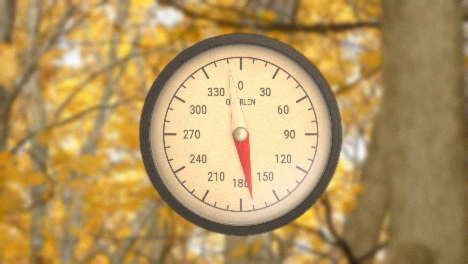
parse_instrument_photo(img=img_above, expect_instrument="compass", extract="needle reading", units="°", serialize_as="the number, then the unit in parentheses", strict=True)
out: 170 (°)
